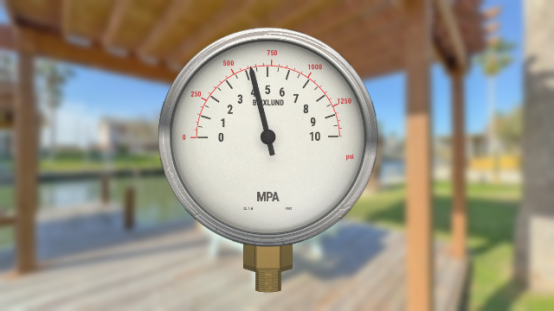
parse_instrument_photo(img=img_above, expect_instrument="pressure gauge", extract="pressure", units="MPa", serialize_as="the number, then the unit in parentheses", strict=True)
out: 4.25 (MPa)
